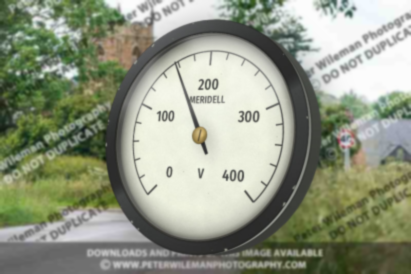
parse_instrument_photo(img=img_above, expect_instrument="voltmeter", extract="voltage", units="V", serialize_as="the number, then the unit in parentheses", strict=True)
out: 160 (V)
